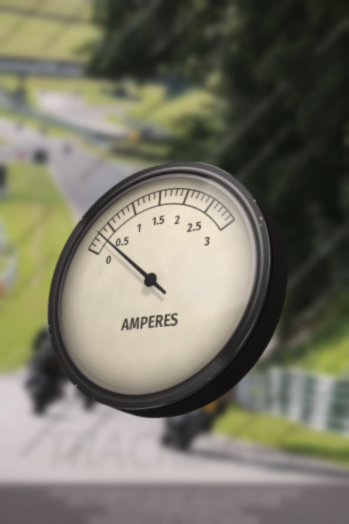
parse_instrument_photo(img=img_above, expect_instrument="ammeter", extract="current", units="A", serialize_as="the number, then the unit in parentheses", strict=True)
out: 0.3 (A)
